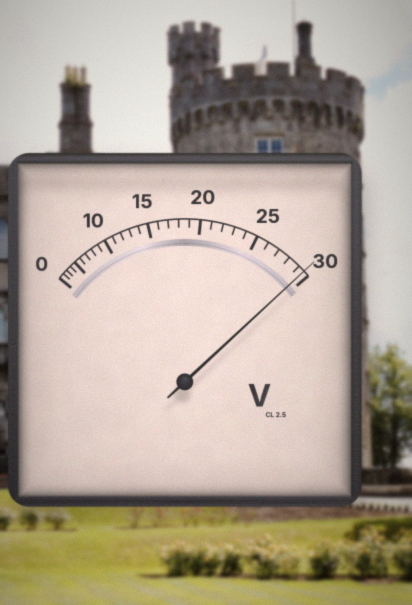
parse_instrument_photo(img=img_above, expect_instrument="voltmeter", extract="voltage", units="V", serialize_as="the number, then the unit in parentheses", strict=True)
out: 29.5 (V)
